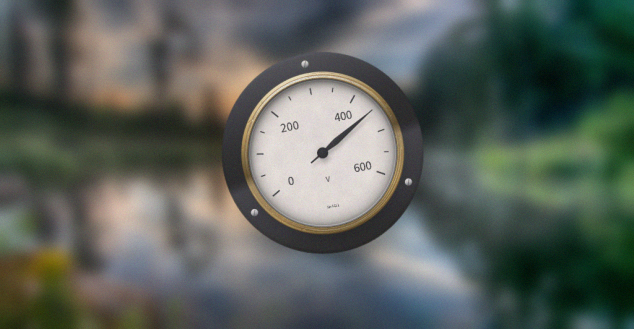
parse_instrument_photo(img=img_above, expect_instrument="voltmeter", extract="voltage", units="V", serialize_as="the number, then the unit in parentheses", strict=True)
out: 450 (V)
